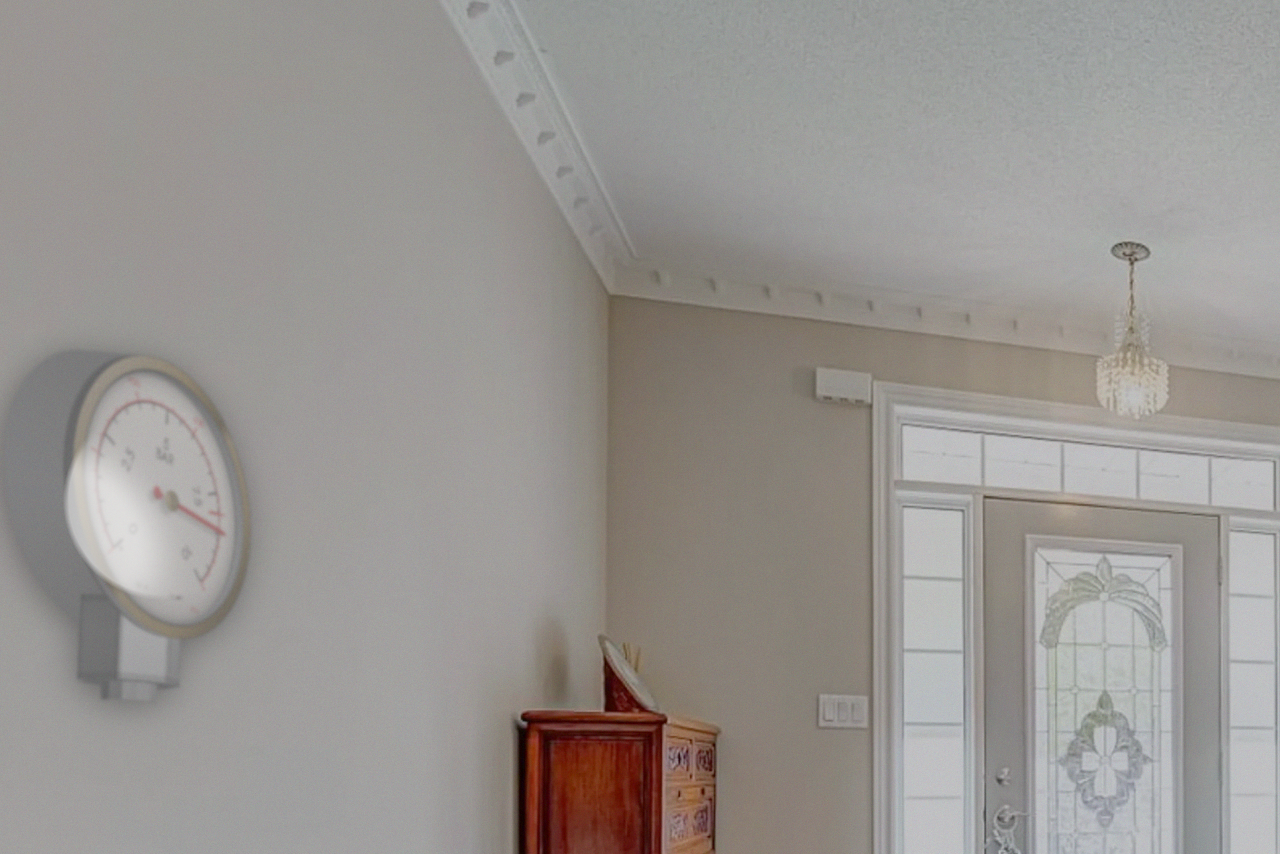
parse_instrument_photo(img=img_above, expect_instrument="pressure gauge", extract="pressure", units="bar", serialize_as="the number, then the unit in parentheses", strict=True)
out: 8.5 (bar)
